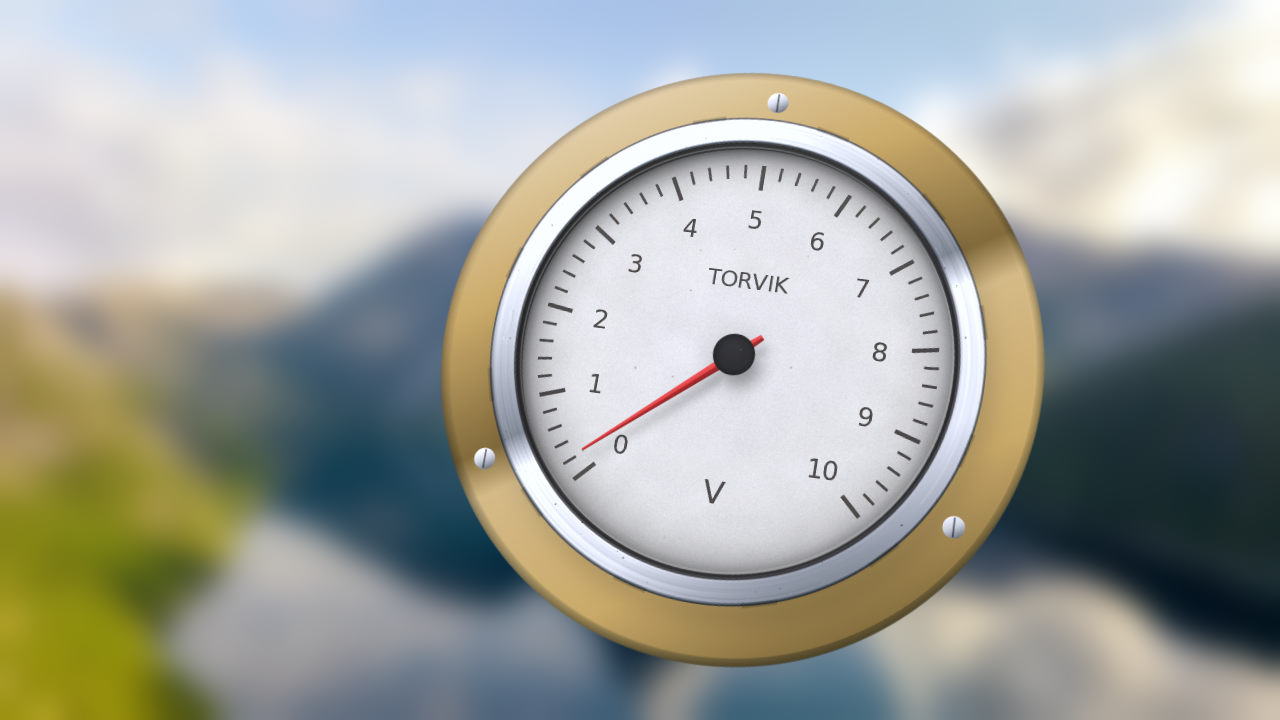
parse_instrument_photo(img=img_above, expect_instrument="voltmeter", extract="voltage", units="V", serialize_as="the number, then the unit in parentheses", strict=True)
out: 0.2 (V)
